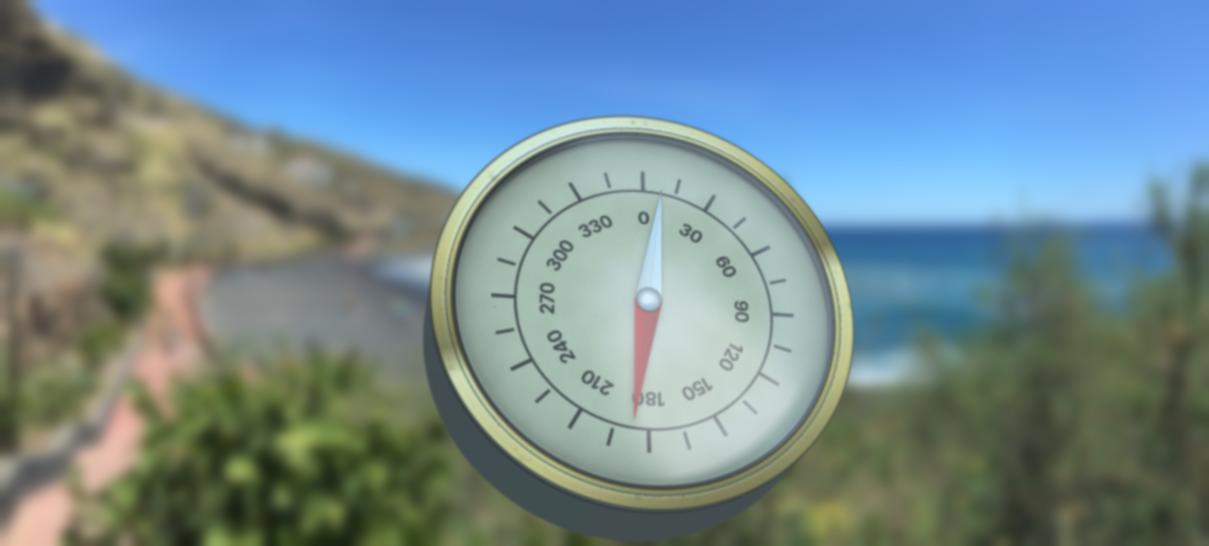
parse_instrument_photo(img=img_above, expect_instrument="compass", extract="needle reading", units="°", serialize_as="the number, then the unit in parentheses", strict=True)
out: 187.5 (°)
